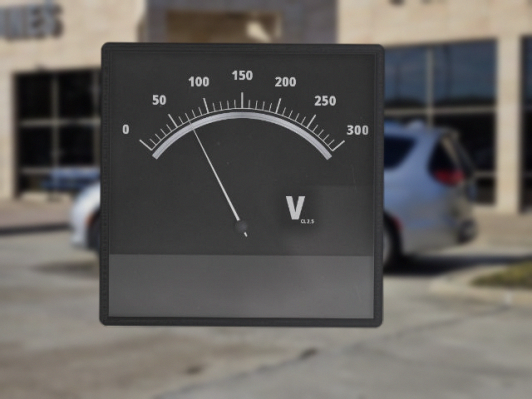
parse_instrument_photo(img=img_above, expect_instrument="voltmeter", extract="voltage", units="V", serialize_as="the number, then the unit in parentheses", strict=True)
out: 70 (V)
